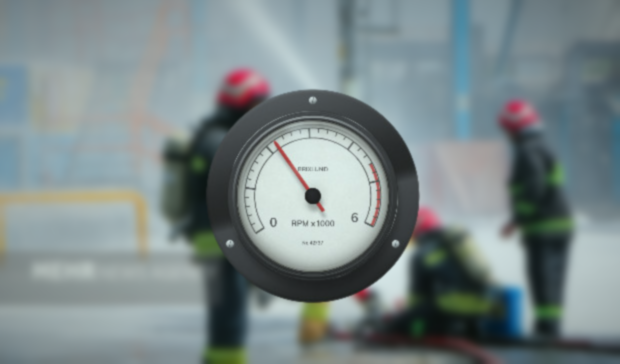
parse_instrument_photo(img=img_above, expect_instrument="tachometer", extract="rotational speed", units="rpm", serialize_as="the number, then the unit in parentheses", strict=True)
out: 2200 (rpm)
